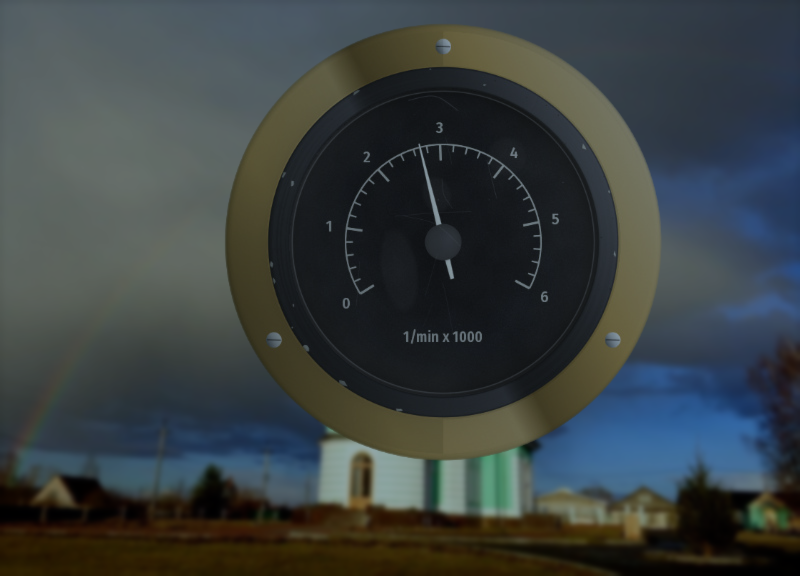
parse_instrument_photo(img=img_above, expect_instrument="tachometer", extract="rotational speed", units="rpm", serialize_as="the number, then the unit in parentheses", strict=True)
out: 2700 (rpm)
